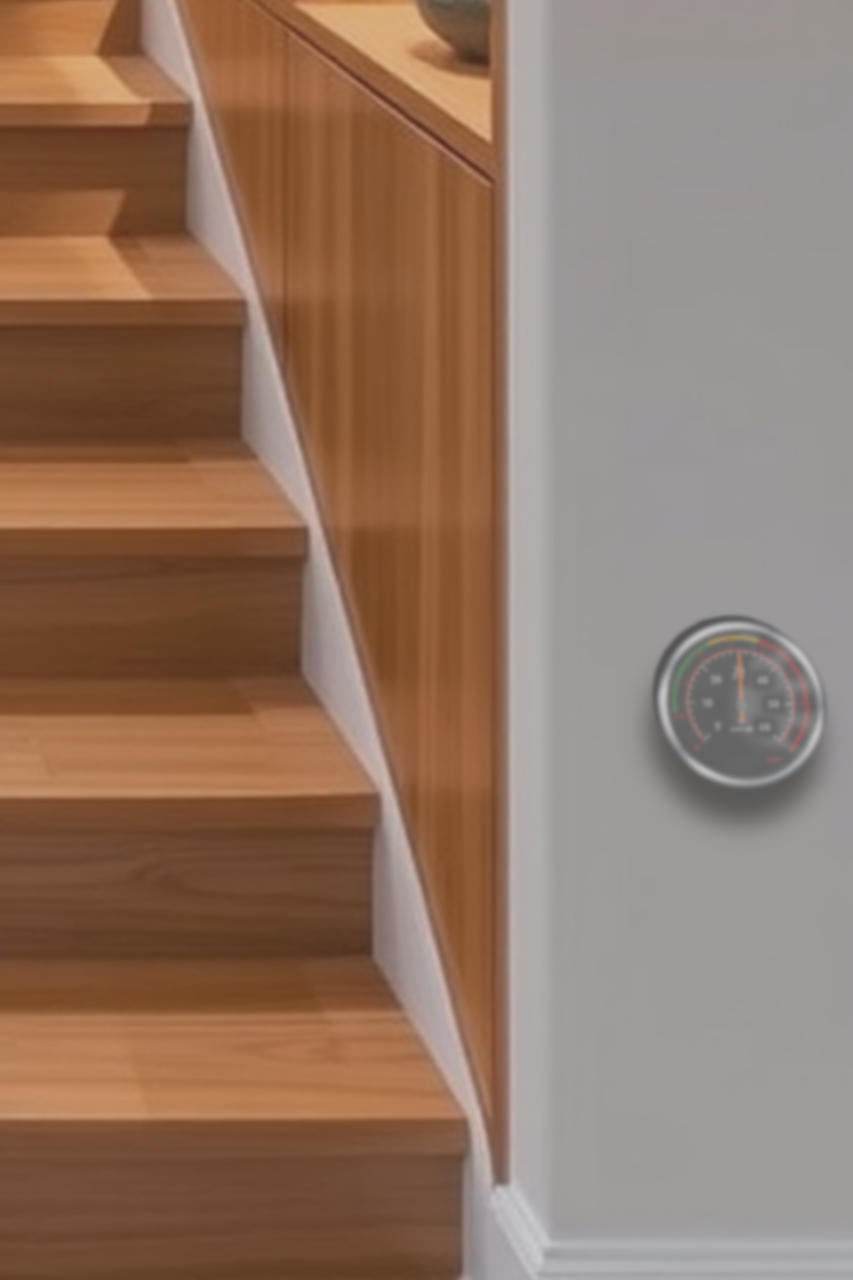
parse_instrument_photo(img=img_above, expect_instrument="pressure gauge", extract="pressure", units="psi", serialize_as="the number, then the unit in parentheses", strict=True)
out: 30 (psi)
